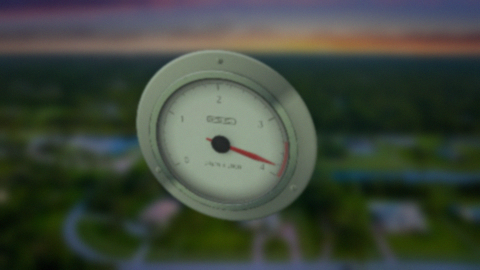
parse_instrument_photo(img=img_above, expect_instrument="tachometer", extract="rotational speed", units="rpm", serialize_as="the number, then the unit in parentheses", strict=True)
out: 3800 (rpm)
